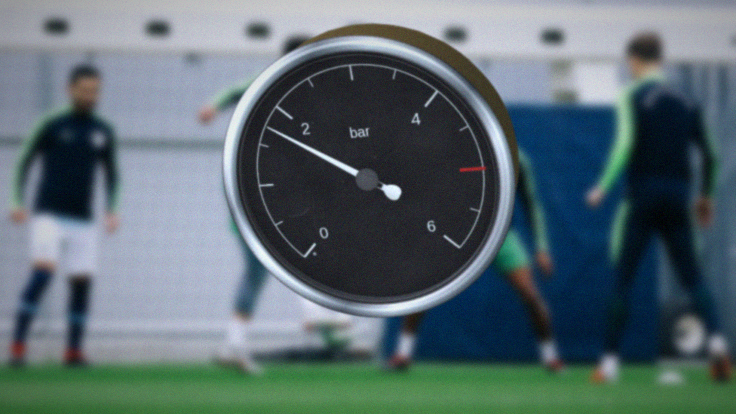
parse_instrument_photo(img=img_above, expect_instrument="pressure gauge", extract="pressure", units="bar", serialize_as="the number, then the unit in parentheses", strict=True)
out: 1.75 (bar)
